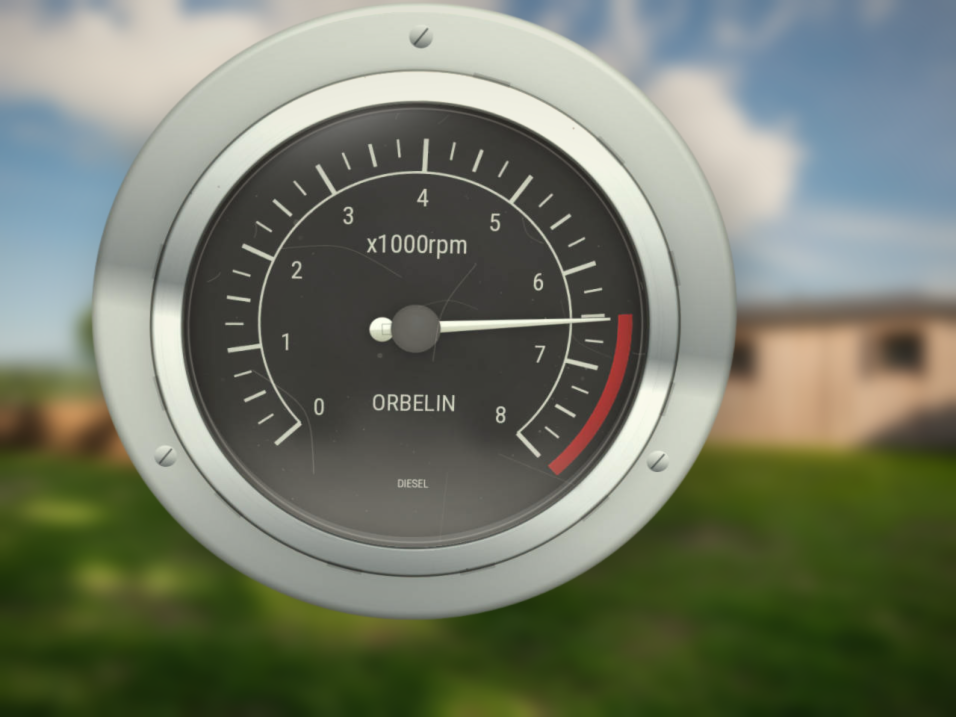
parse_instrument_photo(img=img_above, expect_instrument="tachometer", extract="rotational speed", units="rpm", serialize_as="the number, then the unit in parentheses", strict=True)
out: 6500 (rpm)
